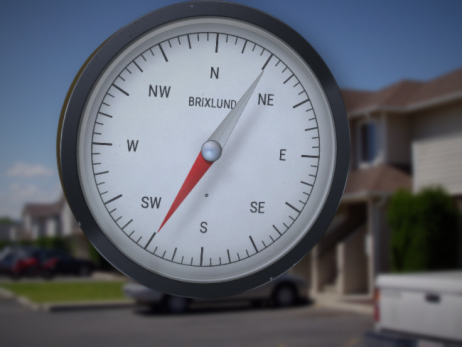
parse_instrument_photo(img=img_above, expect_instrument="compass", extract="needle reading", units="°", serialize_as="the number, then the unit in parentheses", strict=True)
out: 210 (°)
